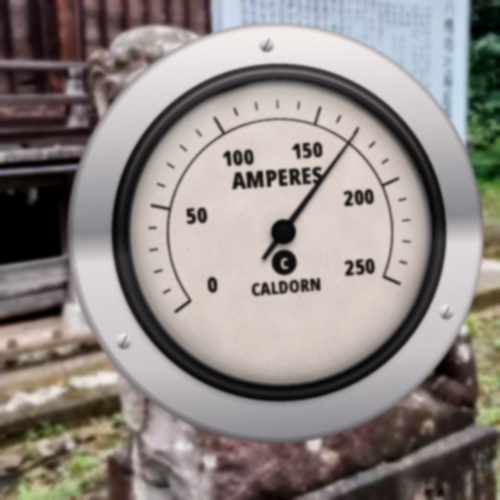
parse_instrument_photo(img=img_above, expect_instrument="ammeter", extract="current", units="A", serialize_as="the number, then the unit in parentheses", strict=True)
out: 170 (A)
